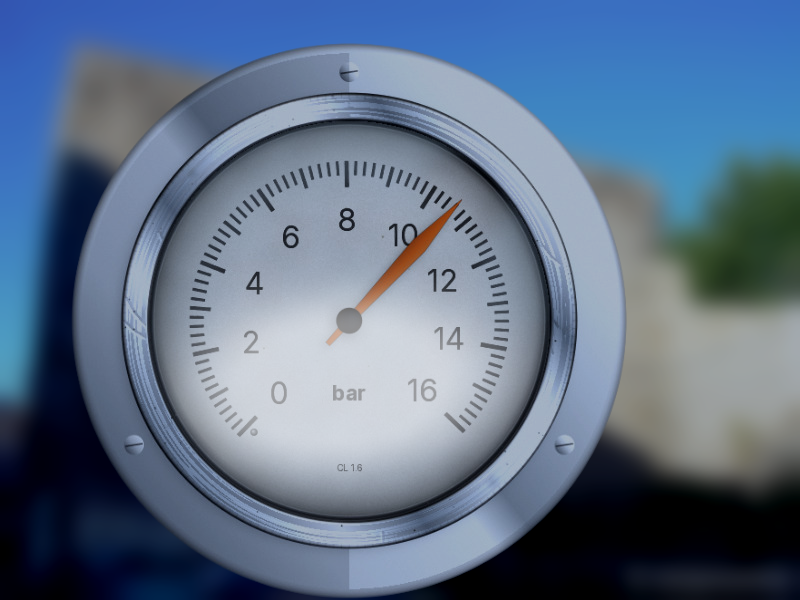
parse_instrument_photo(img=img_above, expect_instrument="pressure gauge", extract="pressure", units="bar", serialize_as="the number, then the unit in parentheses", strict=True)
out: 10.6 (bar)
